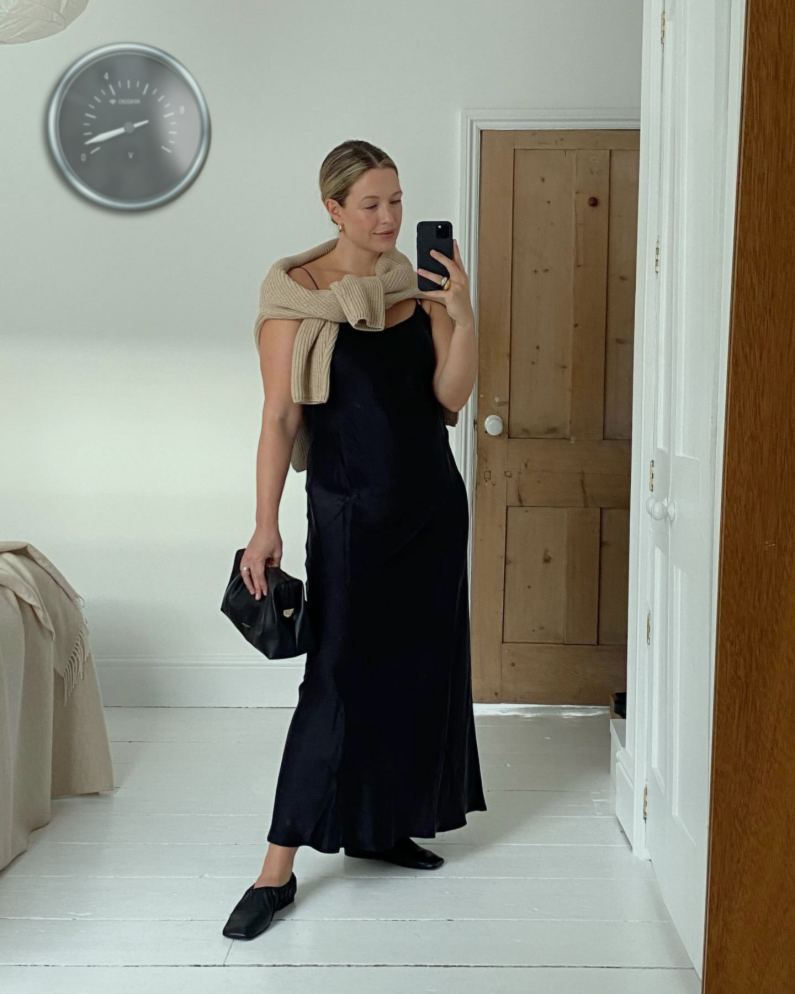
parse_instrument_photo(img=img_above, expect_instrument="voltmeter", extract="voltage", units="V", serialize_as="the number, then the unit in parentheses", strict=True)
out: 0.5 (V)
